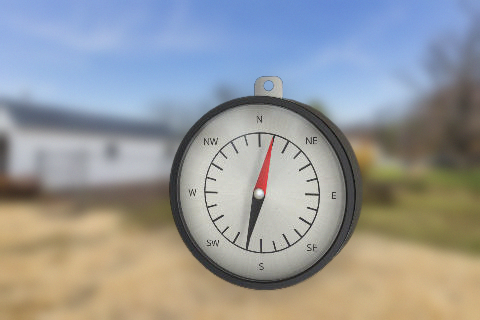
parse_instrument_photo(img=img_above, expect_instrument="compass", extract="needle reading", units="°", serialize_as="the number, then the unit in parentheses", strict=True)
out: 15 (°)
